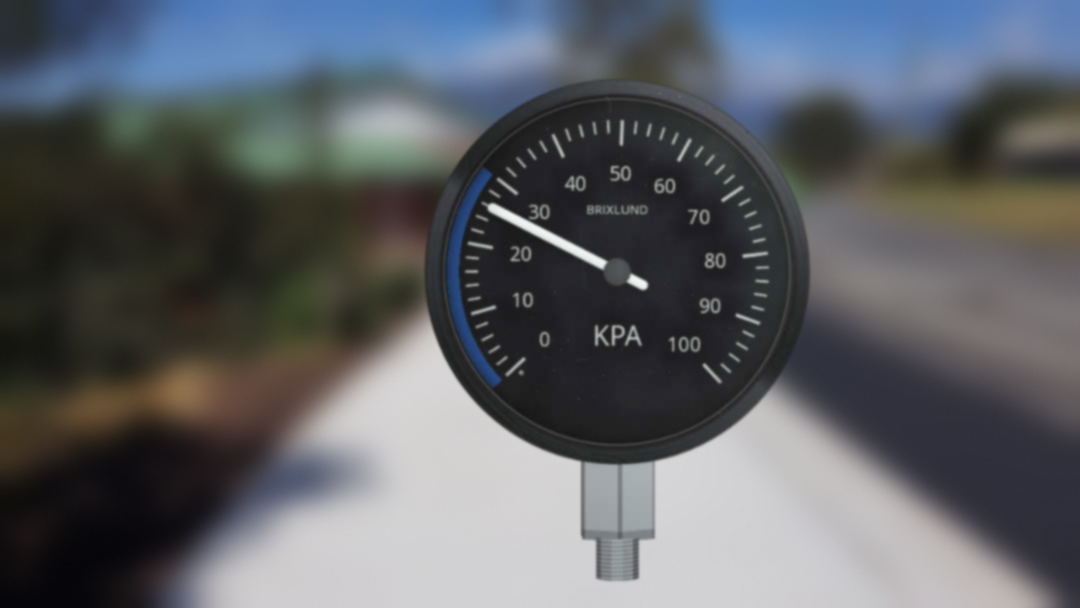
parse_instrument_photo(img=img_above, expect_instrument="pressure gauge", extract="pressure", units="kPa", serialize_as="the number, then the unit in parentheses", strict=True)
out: 26 (kPa)
